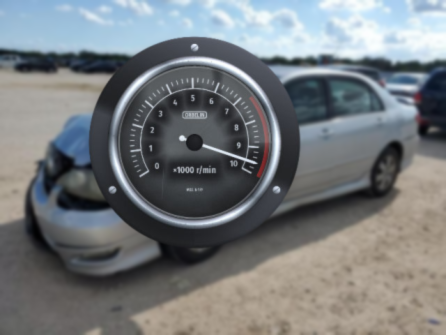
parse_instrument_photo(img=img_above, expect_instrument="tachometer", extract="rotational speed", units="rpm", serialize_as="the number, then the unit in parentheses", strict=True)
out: 9600 (rpm)
